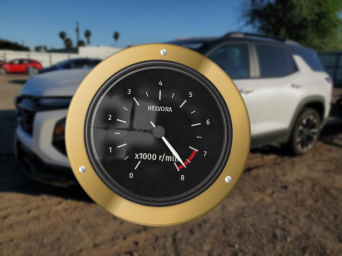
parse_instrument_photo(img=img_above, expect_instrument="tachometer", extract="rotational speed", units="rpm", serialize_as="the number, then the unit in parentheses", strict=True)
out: 7750 (rpm)
